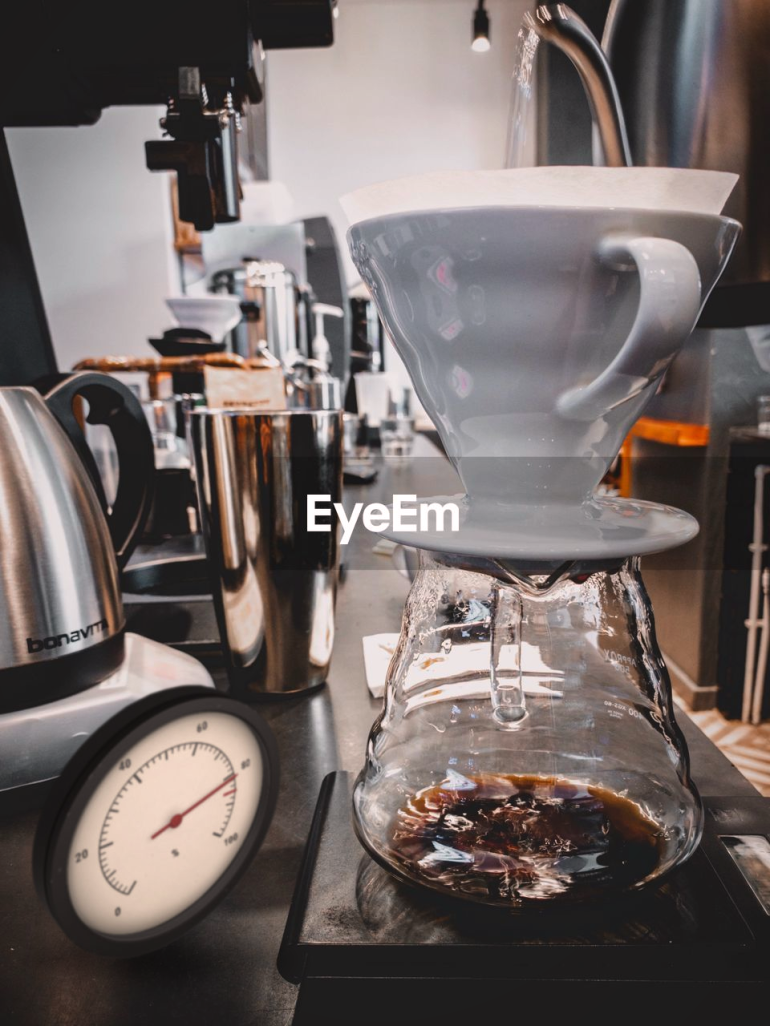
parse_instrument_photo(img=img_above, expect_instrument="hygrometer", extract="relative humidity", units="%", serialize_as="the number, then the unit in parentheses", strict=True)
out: 80 (%)
